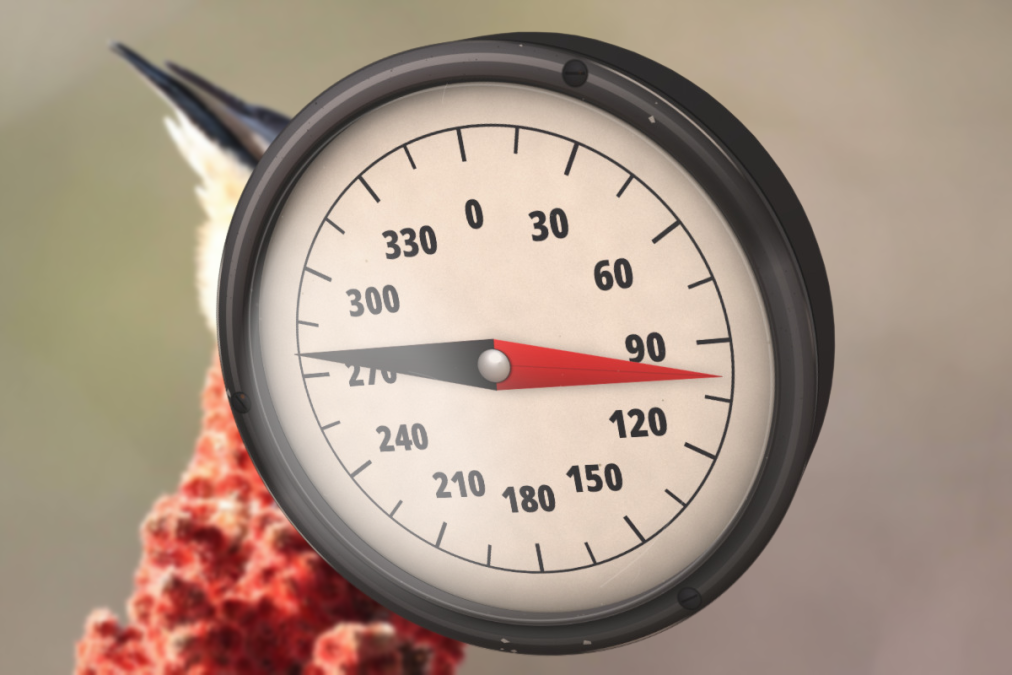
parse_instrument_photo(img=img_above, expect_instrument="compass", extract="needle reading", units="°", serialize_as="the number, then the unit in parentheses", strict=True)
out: 97.5 (°)
